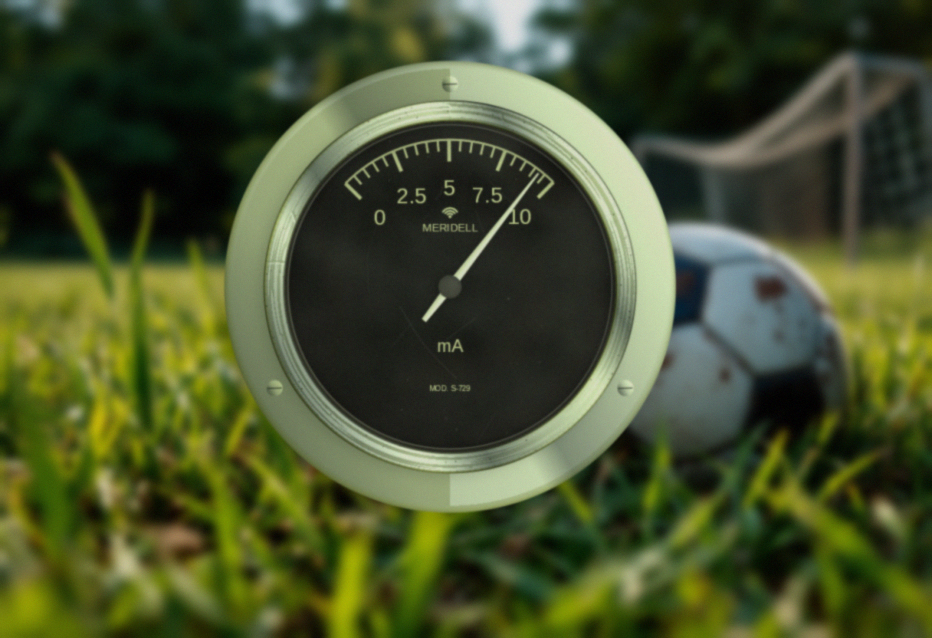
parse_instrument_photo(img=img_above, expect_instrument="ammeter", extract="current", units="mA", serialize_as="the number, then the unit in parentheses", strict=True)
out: 9.25 (mA)
